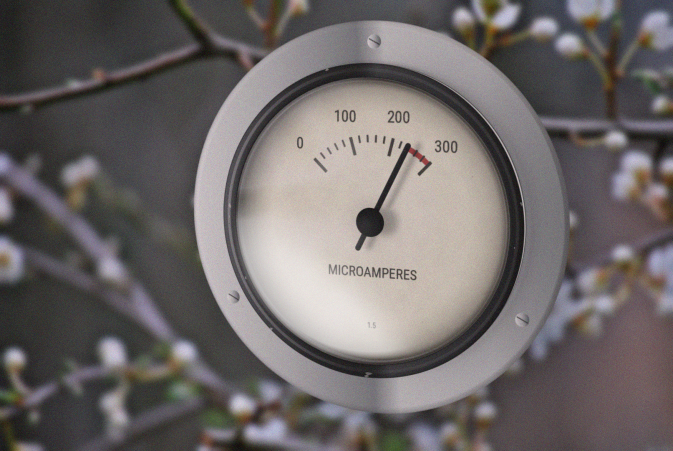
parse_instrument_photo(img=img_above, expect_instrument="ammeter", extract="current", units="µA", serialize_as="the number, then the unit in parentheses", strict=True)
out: 240 (µA)
